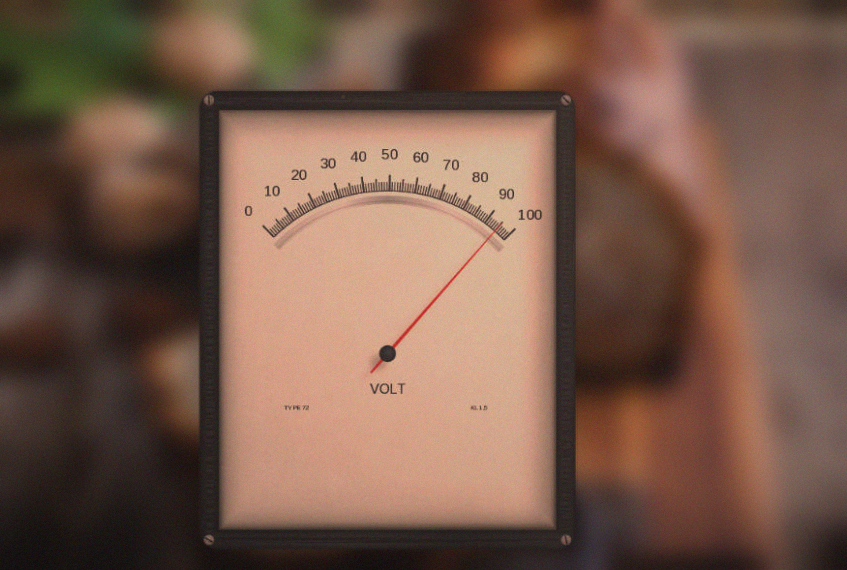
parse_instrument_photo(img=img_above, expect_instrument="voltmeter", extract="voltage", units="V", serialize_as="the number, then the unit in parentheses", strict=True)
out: 95 (V)
